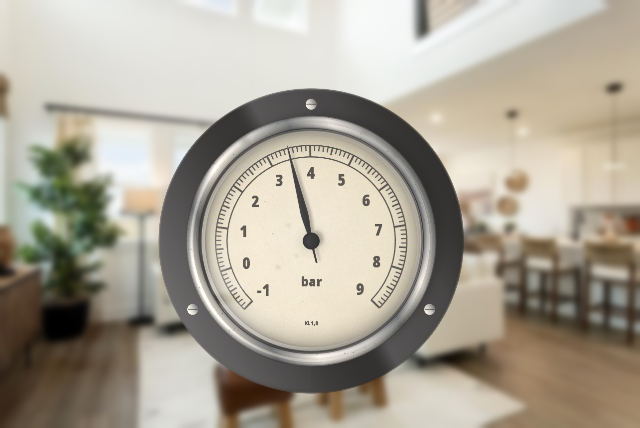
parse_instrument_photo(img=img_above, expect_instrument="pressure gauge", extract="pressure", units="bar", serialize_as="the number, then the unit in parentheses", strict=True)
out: 3.5 (bar)
